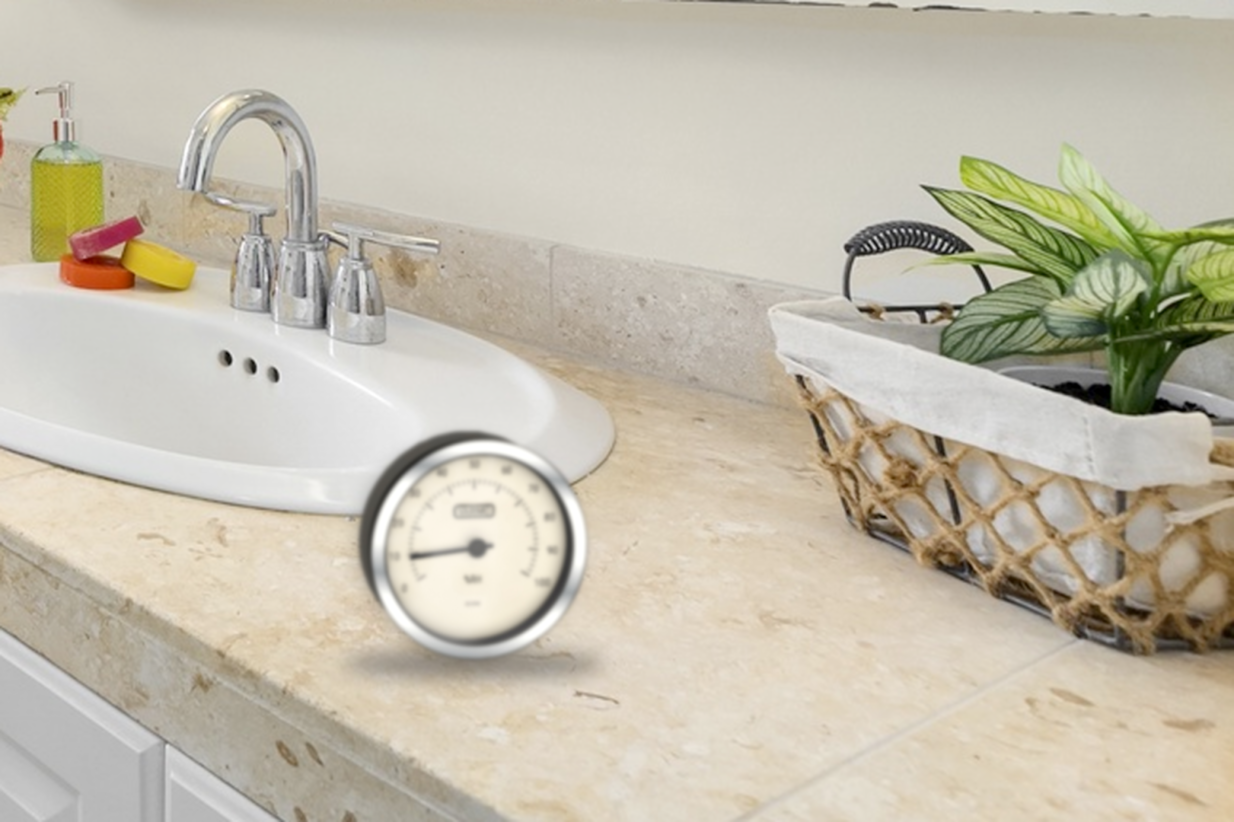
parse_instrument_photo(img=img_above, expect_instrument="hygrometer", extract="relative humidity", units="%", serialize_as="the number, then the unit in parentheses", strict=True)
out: 10 (%)
